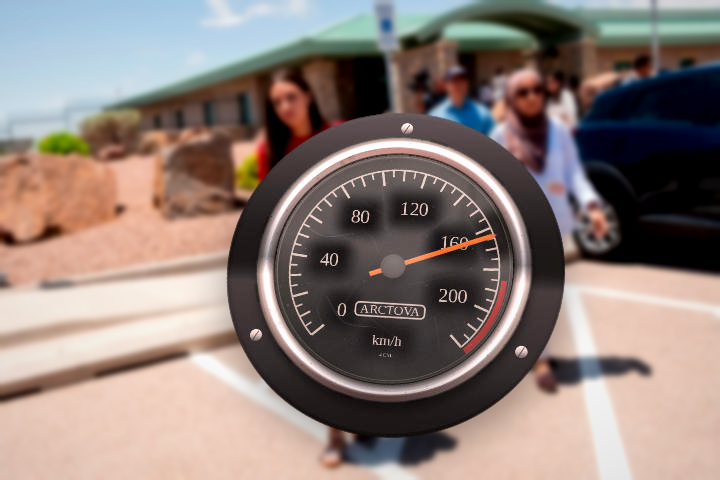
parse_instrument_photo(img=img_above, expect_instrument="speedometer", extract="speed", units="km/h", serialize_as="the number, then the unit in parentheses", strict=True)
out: 165 (km/h)
